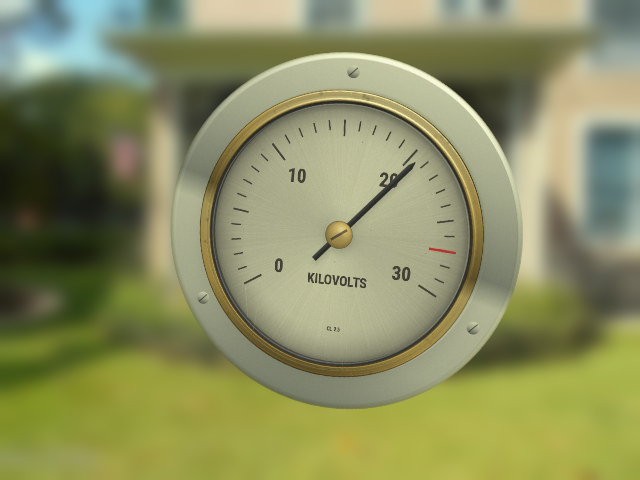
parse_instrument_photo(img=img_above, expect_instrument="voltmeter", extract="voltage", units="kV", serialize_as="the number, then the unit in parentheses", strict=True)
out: 20.5 (kV)
